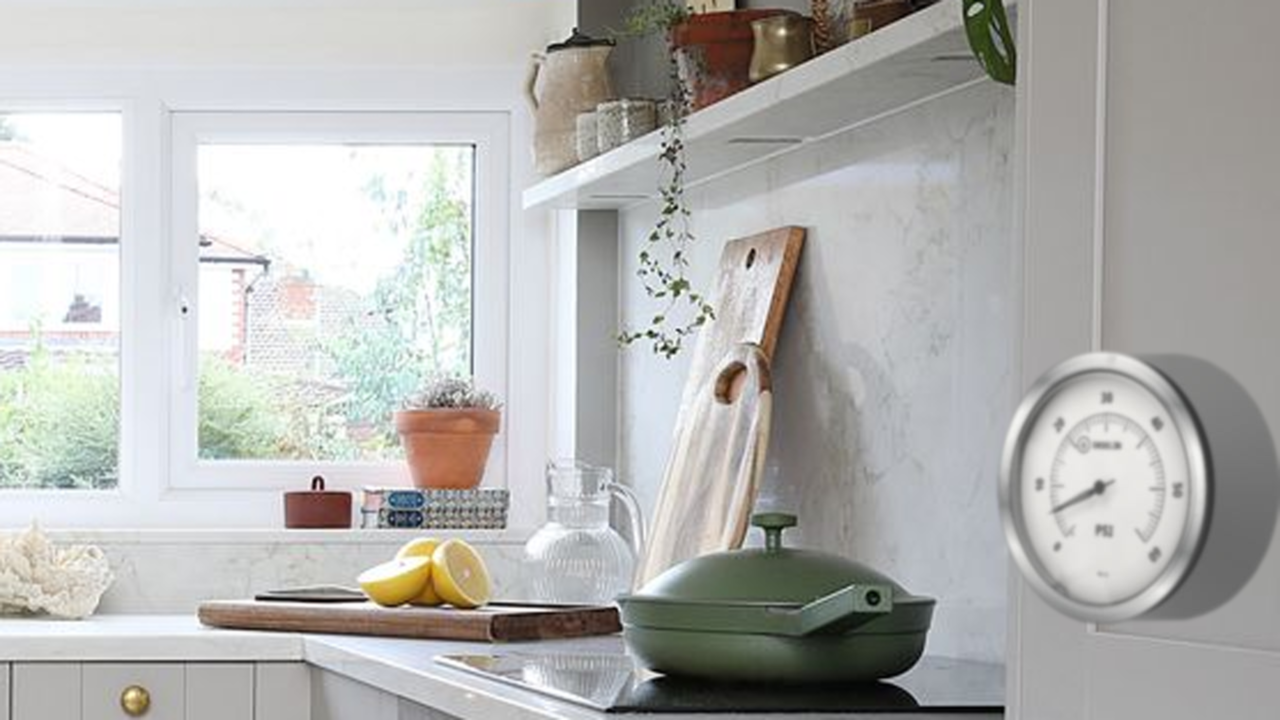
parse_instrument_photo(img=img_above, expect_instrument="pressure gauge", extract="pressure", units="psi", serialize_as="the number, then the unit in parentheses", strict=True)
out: 5 (psi)
